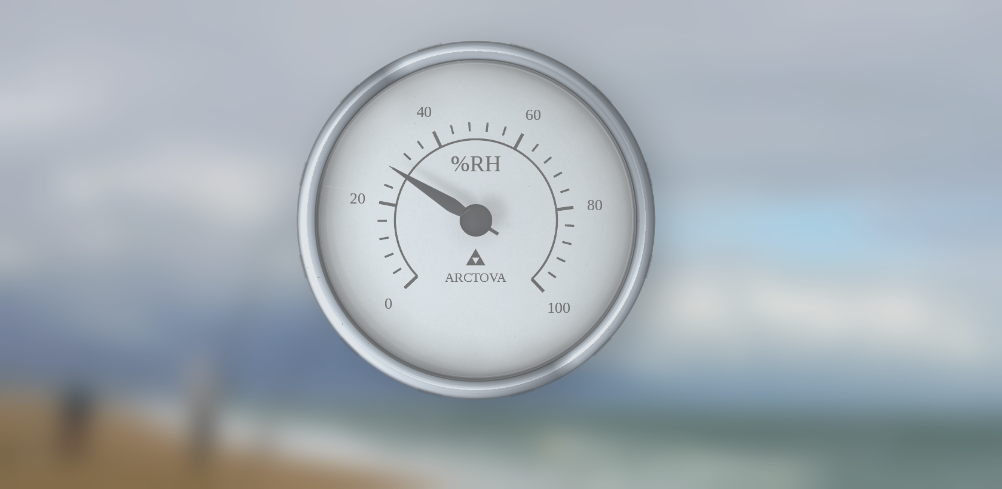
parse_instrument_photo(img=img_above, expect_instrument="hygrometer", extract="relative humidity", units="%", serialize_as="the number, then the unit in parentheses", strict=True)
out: 28 (%)
